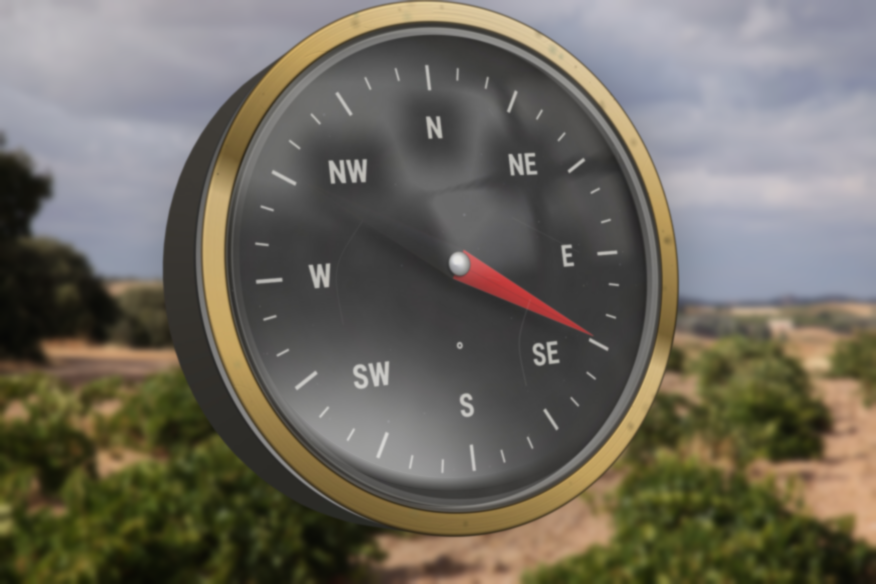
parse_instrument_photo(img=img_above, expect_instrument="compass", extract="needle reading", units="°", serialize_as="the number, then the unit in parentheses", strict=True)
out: 120 (°)
